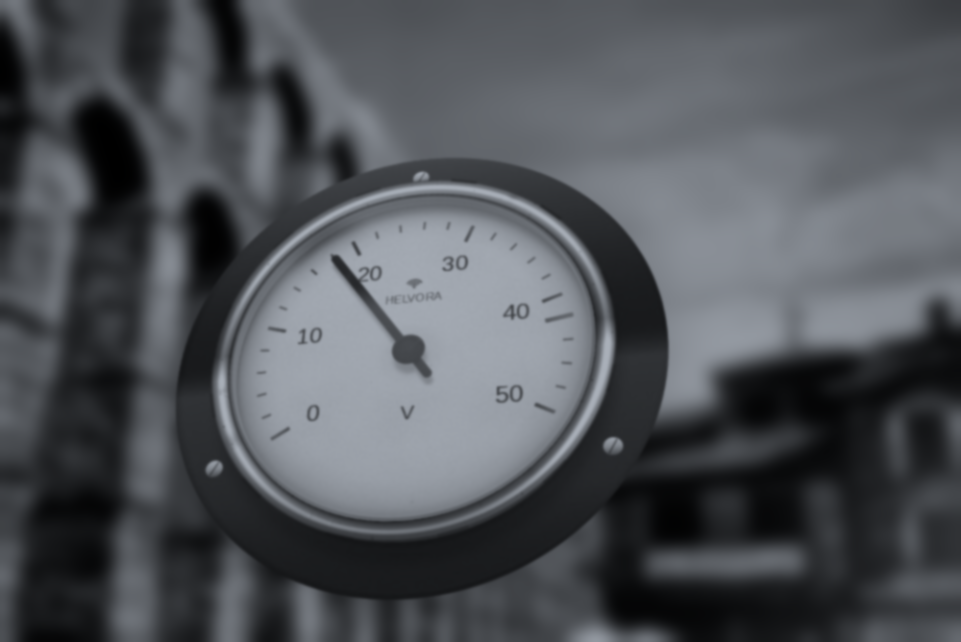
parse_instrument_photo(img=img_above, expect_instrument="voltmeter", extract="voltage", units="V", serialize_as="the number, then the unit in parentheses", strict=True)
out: 18 (V)
